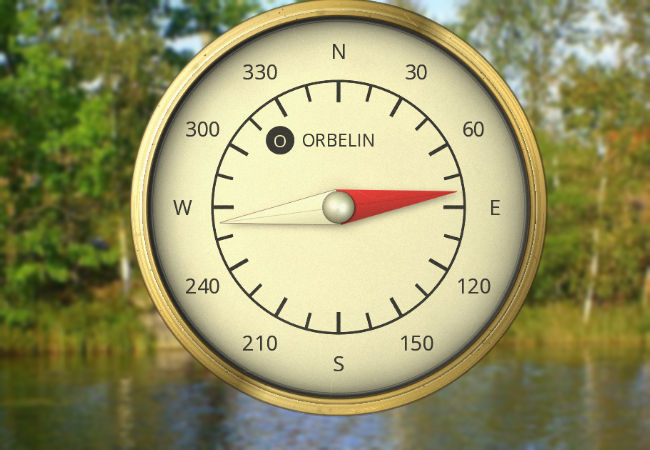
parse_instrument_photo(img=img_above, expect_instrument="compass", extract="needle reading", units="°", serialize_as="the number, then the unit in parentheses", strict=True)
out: 82.5 (°)
